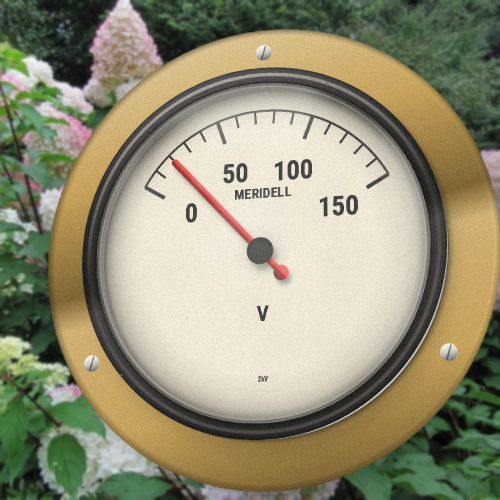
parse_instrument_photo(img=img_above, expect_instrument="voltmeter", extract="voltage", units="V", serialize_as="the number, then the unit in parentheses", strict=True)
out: 20 (V)
